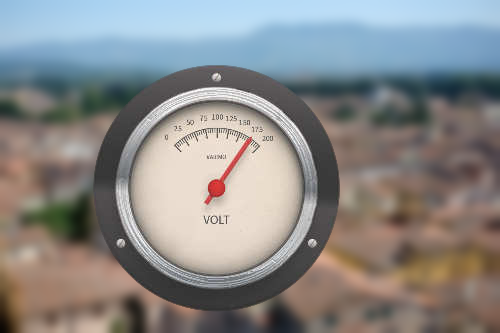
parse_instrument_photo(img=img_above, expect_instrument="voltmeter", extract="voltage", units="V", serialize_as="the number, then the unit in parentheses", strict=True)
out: 175 (V)
